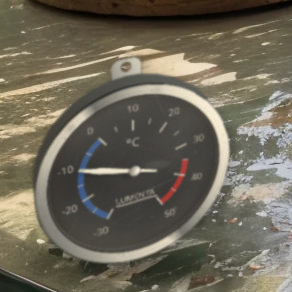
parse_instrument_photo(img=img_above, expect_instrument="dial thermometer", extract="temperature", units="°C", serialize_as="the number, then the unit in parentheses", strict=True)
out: -10 (°C)
